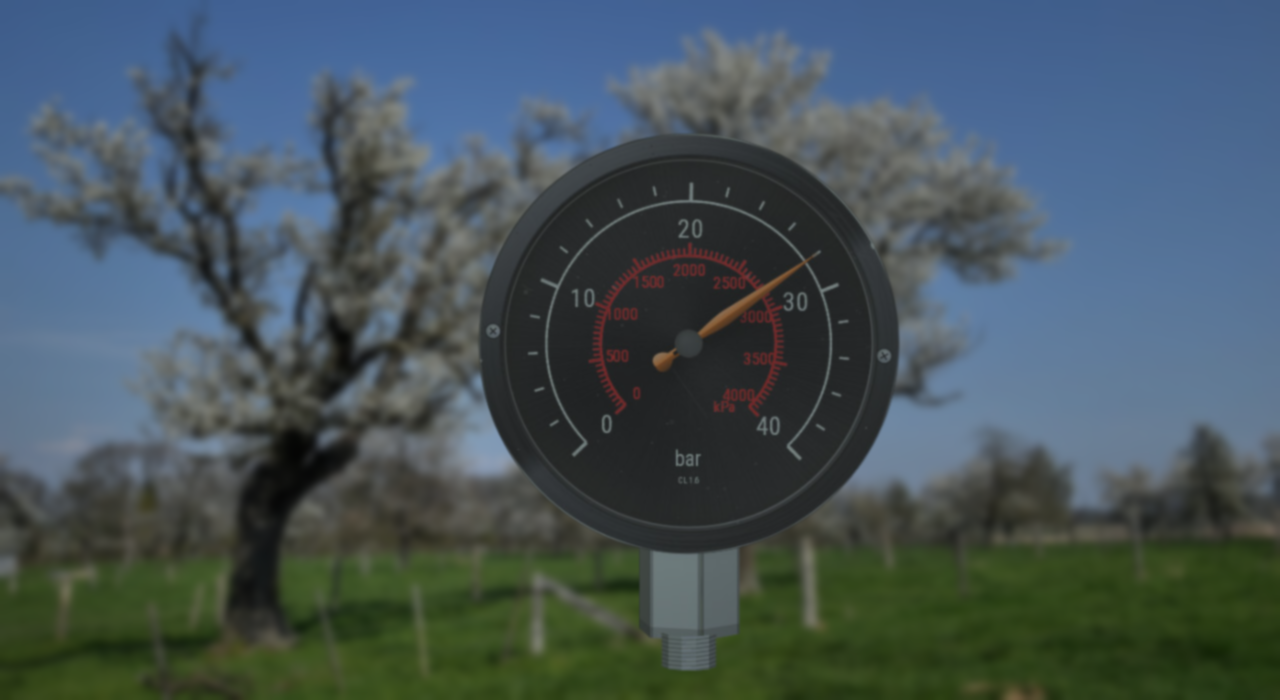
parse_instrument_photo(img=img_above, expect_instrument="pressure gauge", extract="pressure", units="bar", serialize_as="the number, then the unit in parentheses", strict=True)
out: 28 (bar)
